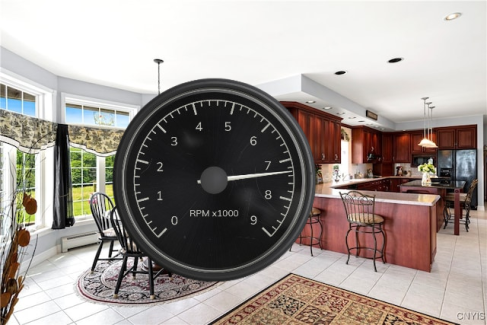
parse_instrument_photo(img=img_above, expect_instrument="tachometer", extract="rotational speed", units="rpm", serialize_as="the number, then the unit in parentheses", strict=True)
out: 7300 (rpm)
